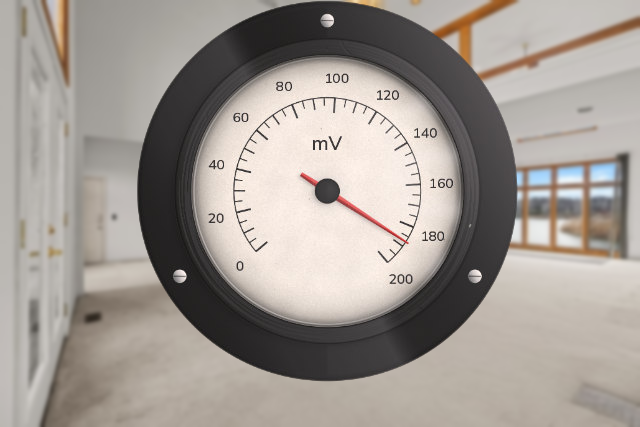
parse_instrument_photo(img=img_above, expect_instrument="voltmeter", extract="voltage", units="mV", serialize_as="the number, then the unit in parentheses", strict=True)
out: 187.5 (mV)
